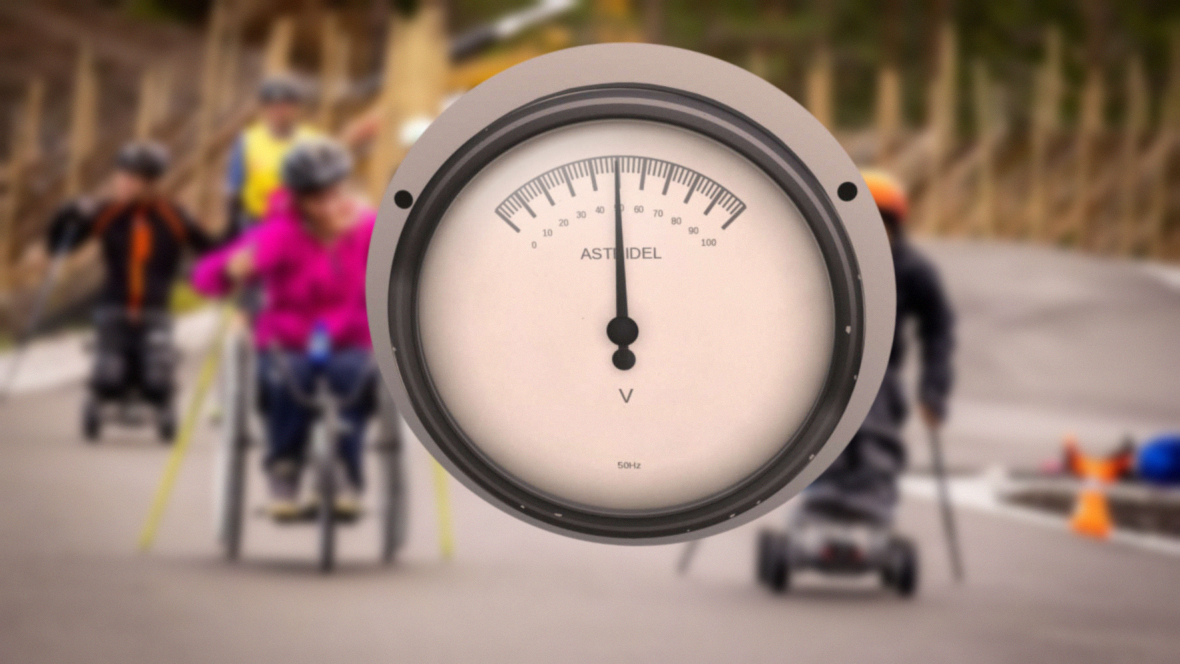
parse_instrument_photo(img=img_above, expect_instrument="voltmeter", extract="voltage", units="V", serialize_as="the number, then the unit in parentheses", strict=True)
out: 50 (V)
